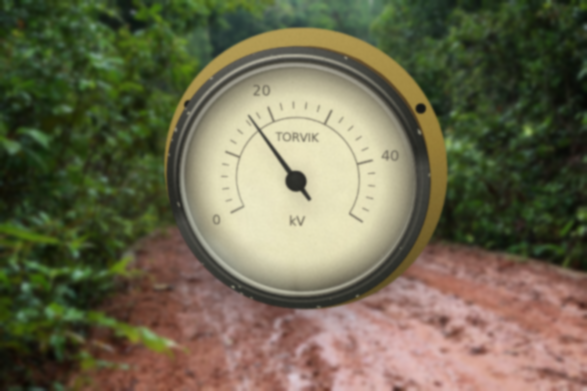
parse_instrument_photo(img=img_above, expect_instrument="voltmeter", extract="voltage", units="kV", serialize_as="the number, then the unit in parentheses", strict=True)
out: 17 (kV)
